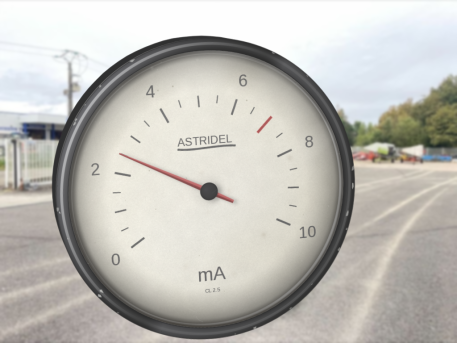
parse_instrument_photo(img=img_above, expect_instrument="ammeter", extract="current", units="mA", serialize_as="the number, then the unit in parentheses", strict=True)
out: 2.5 (mA)
